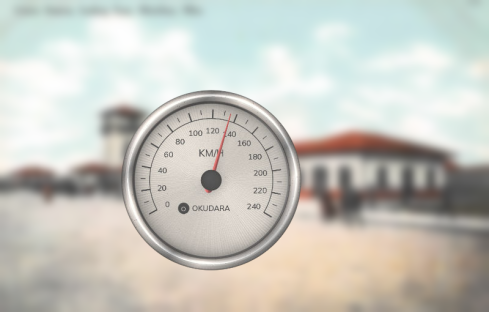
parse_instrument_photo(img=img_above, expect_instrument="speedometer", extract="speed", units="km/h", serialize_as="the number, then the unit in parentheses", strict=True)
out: 135 (km/h)
